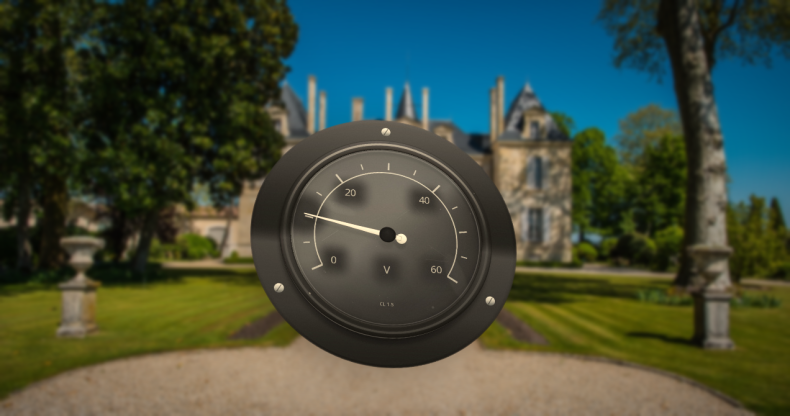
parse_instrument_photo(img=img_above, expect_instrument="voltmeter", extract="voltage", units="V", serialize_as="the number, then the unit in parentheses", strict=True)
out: 10 (V)
